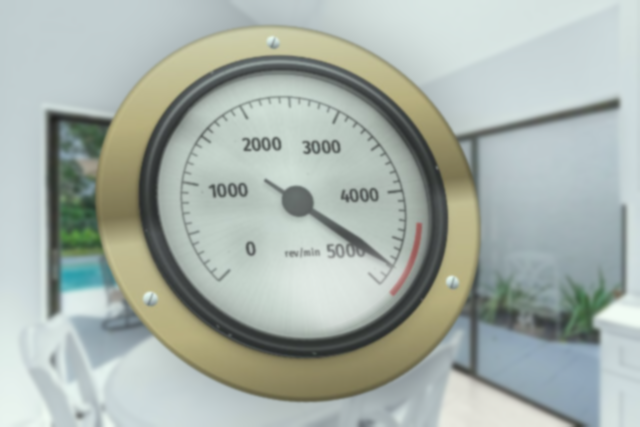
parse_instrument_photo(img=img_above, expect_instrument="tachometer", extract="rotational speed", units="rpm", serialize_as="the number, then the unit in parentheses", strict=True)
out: 4800 (rpm)
